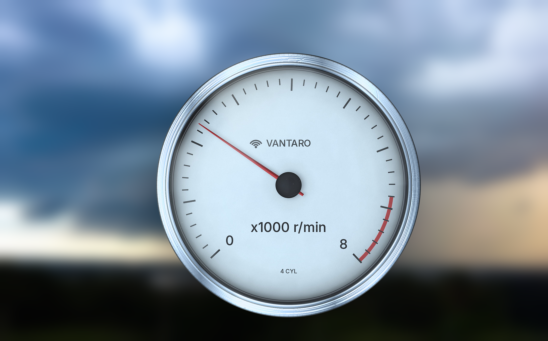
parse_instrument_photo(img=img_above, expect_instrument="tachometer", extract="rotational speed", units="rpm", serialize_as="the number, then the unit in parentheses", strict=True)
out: 2300 (rpm)
